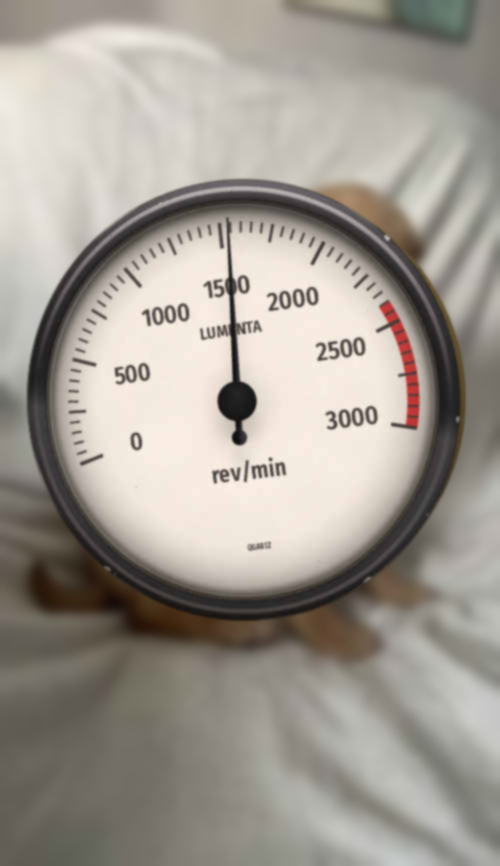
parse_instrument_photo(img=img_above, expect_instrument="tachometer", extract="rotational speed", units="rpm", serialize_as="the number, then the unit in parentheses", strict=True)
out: 1550 (rpm)
